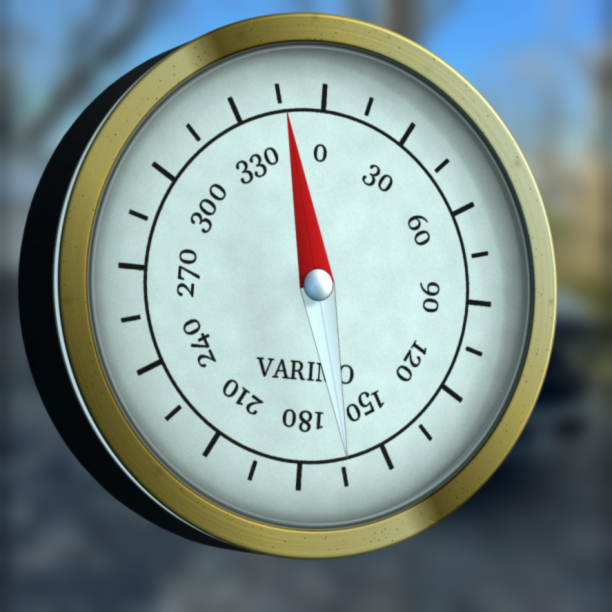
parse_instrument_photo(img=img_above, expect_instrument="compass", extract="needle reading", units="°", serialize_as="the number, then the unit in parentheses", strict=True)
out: 345 (°)
